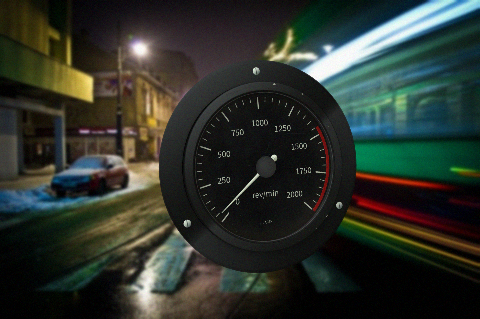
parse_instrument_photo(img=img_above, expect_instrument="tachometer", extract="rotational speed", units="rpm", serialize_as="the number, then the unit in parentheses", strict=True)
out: 50 (rpm)
